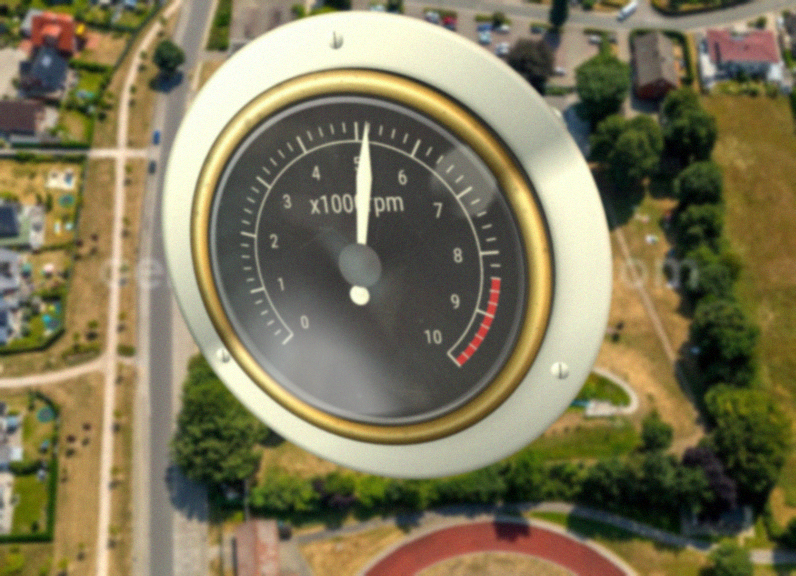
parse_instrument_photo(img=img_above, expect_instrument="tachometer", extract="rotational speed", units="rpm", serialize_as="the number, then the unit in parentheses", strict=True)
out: 5200 (rpm)
